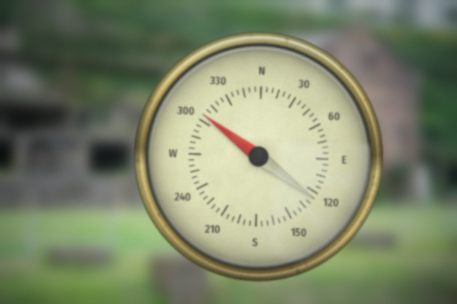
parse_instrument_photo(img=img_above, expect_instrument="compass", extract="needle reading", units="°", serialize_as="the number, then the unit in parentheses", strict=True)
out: 305 (°)
